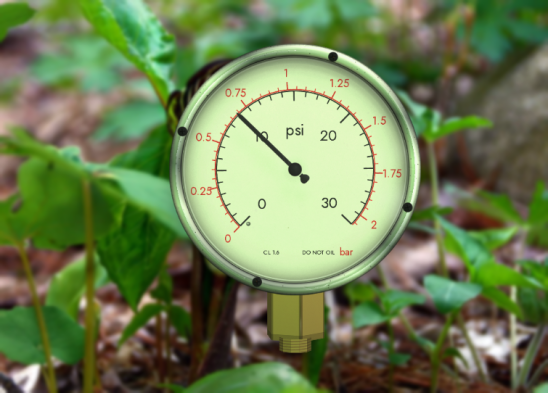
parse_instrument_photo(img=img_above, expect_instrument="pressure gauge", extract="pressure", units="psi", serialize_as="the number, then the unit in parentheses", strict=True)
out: 10 (psi)
